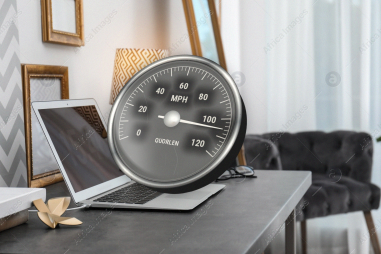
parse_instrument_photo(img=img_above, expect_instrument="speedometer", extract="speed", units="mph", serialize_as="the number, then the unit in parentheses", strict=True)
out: 106 (mph)
